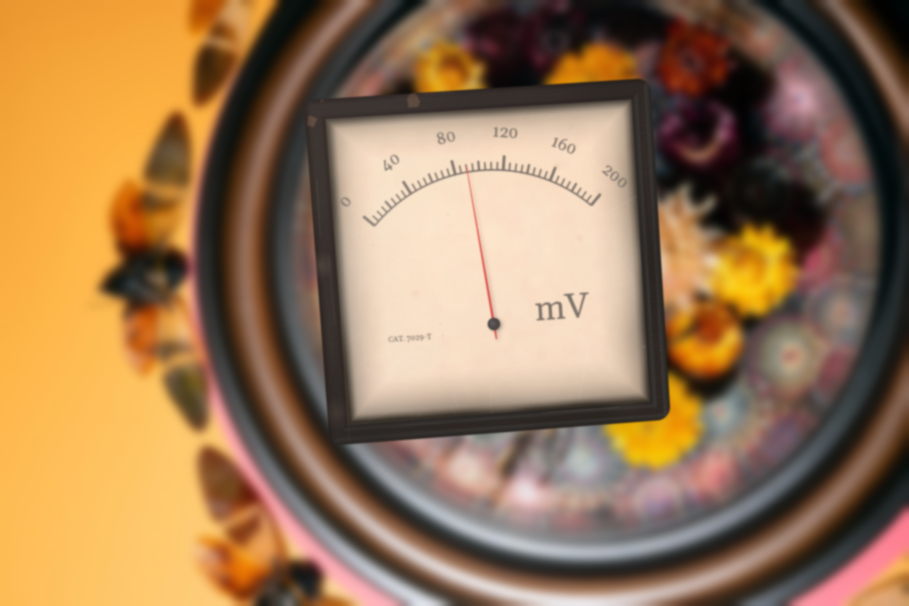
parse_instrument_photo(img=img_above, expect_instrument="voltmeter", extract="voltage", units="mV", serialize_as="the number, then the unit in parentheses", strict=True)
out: 90 (mV)
